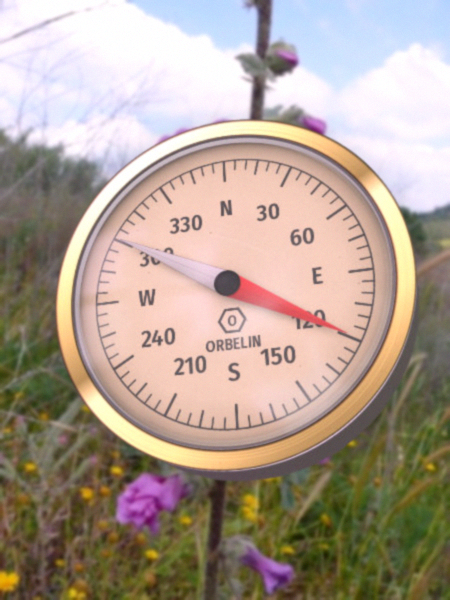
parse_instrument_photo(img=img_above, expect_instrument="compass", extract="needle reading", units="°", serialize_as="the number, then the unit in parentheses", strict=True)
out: 120 (°)
